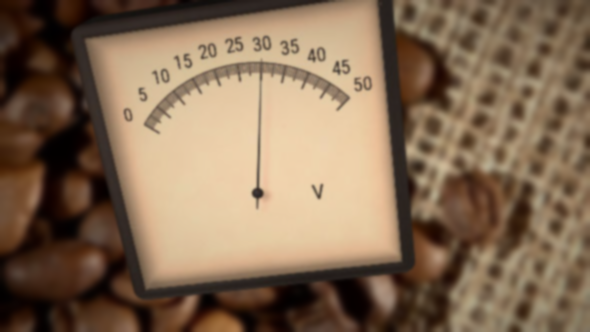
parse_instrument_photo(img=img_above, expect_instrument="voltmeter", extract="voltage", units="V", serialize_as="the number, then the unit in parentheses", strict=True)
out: 30 (V)
